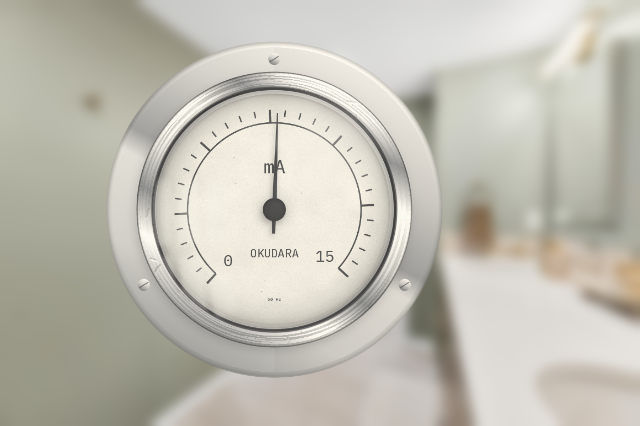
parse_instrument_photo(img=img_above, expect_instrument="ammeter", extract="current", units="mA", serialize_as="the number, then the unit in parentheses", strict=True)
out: 7.75 (mA)
